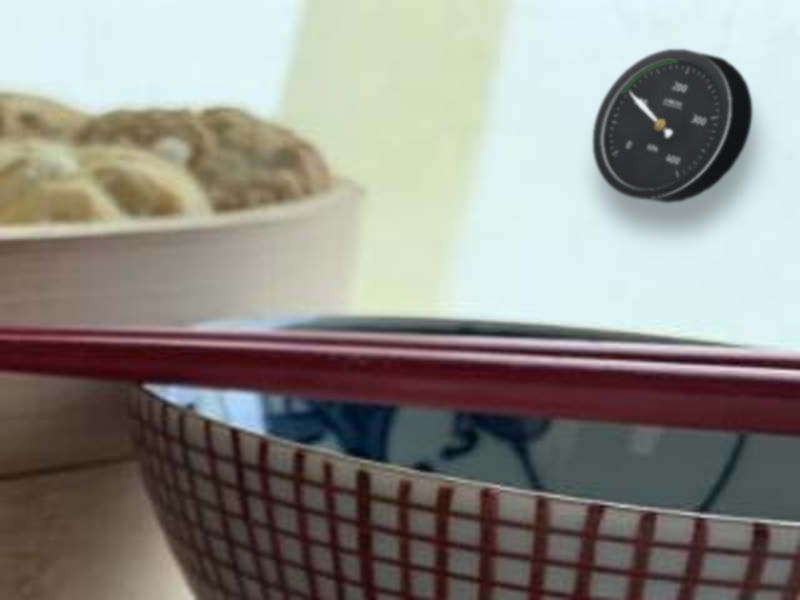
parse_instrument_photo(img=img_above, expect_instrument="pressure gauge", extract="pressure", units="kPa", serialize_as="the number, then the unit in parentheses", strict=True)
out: 100 (kPa)
